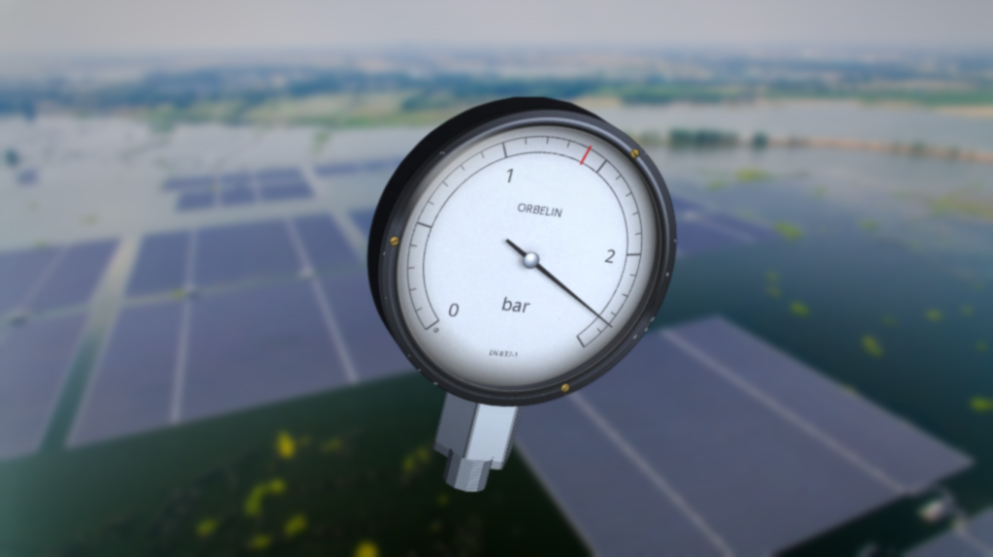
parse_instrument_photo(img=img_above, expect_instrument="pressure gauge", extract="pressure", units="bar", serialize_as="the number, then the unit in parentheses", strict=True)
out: 2.35 (bar)
